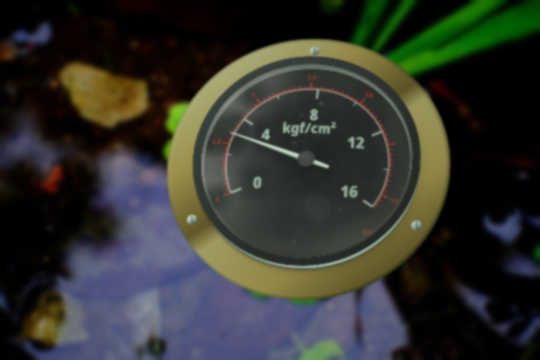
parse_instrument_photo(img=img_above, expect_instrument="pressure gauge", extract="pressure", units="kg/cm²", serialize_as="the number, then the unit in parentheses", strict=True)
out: 3 (kg/cm²)
